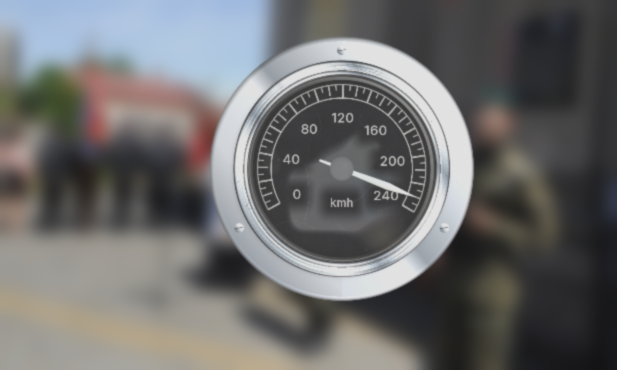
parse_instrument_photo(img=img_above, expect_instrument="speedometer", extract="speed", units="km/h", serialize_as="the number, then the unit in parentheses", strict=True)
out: 230 (km/h)
